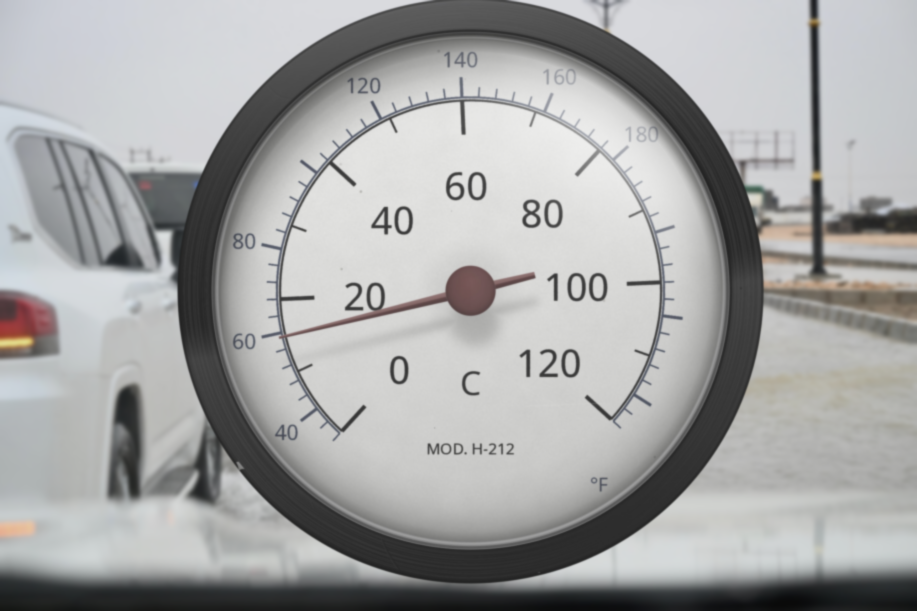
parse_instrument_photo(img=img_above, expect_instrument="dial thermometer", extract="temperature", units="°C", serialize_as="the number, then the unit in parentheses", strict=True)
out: 15 (°C)
